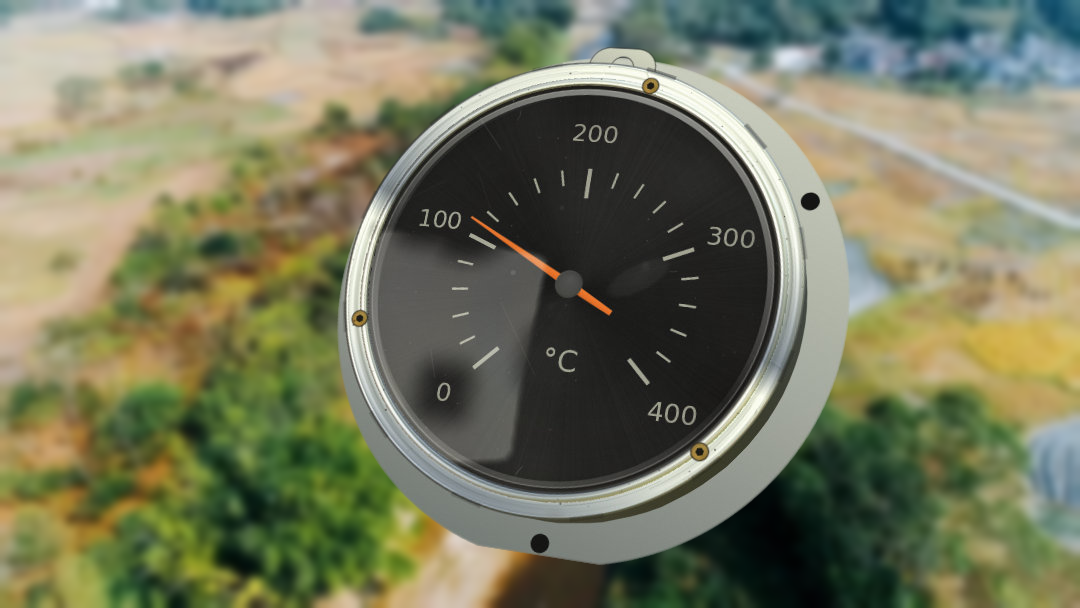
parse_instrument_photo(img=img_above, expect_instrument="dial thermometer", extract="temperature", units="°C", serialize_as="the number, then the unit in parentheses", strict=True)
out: 110 (°C)
